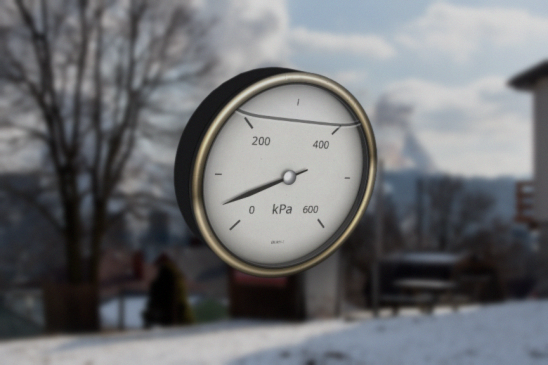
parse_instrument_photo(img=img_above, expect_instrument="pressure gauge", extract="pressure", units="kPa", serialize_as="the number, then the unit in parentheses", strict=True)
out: 50 (kPa)
